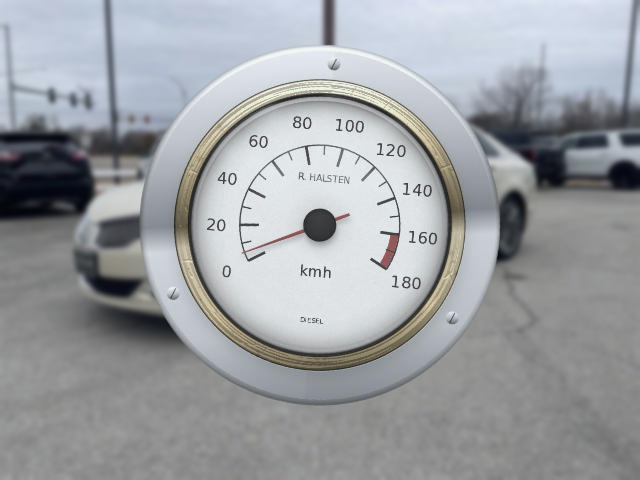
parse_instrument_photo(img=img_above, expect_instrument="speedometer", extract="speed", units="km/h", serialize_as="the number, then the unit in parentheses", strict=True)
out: 5 (km/h)
